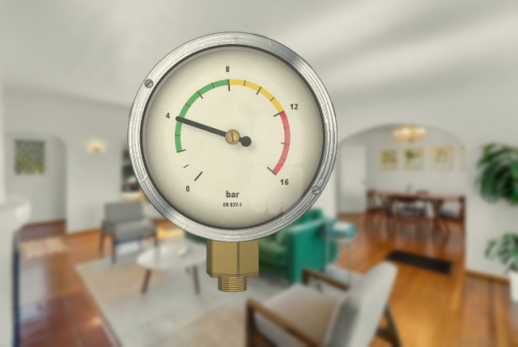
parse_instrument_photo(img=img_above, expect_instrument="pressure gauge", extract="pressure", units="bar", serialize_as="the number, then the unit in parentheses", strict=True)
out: 4 (bar)
